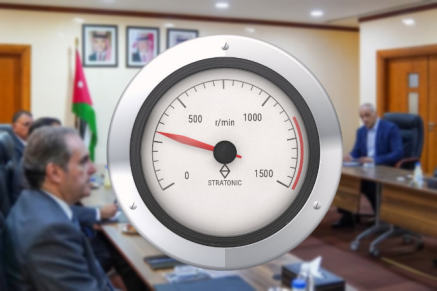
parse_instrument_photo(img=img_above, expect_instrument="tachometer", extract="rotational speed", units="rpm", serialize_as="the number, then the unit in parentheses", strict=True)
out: 300 (rpm)
